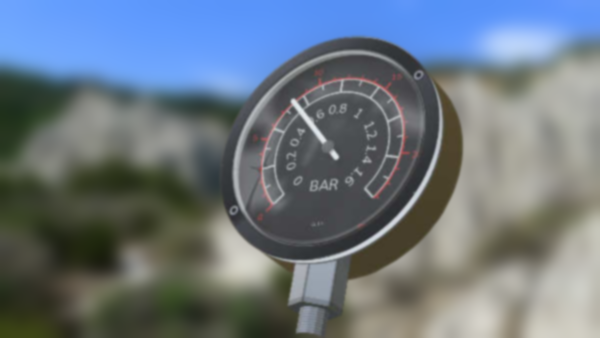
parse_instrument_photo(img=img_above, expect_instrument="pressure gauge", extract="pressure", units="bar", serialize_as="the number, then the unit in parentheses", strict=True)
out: 0.55 (bar)
